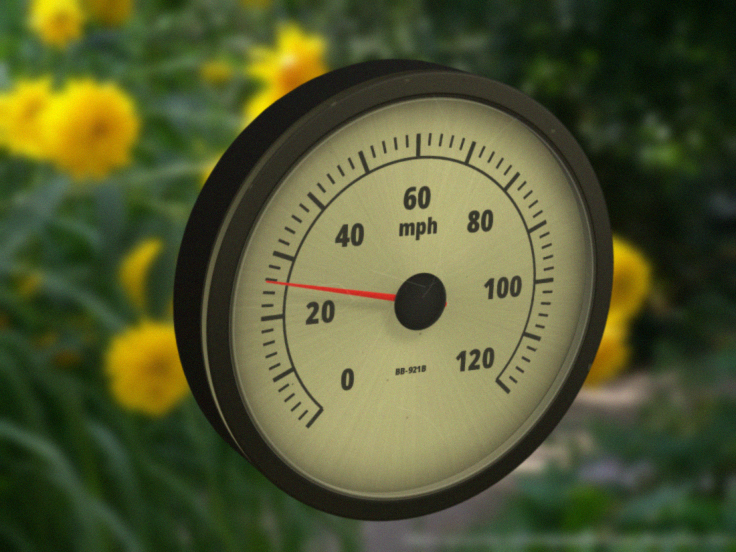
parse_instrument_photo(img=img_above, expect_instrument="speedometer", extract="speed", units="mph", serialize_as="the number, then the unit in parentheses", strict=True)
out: 26 (mph)
